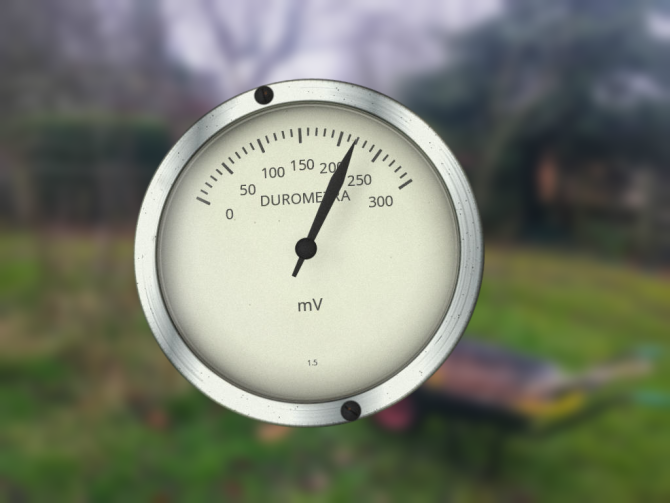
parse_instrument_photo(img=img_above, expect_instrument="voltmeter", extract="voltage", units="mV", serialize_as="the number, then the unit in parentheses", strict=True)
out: 220 (mV)
